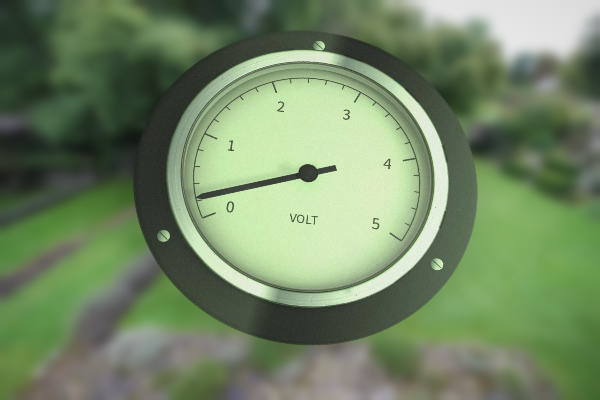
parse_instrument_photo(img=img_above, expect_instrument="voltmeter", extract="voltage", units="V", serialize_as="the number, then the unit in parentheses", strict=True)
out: 0.2 (V)
